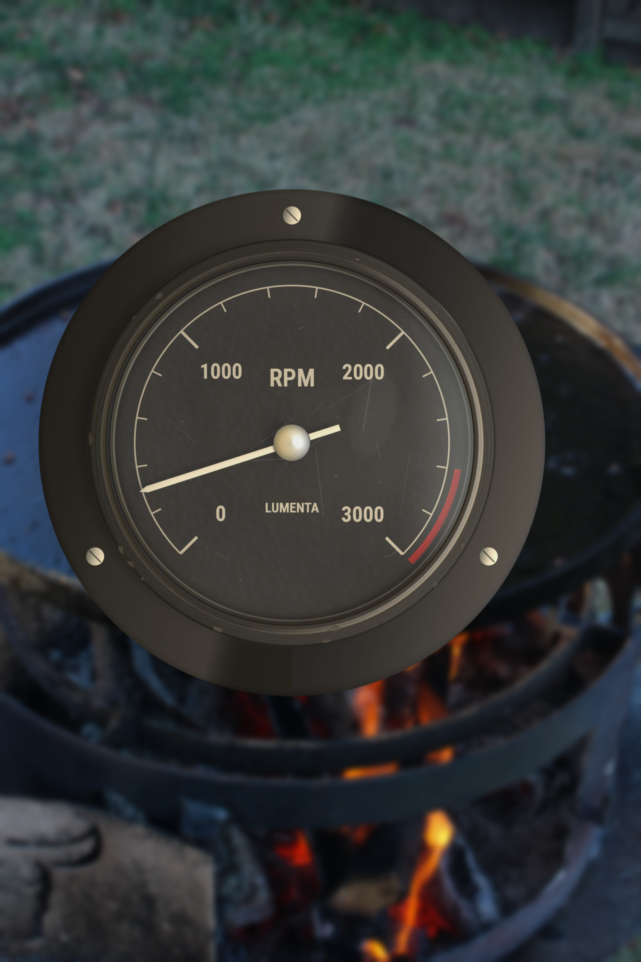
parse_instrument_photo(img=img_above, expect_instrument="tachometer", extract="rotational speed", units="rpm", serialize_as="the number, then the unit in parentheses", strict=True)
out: 300 (rpm)
